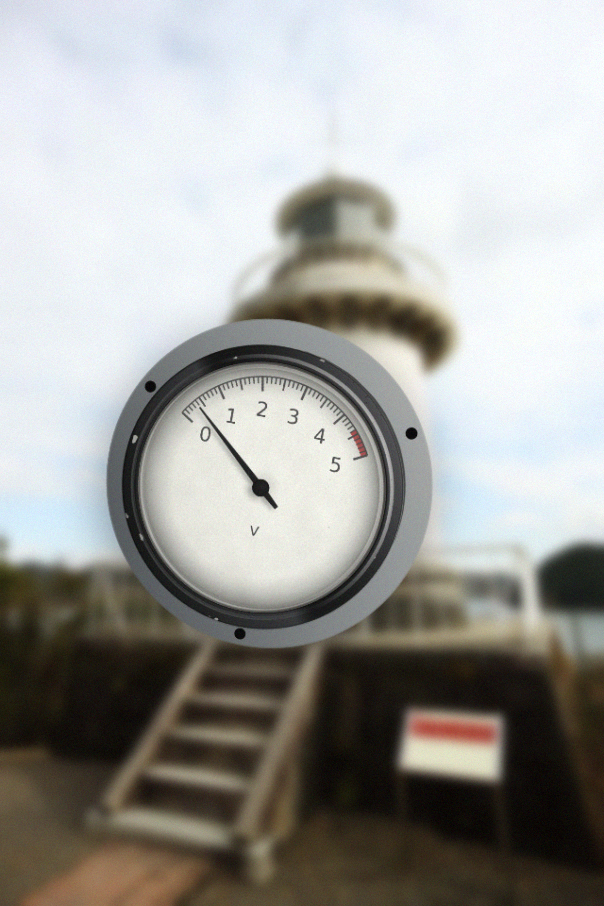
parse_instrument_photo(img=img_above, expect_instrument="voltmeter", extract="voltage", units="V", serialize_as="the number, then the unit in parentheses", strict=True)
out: 0.4 (V)
